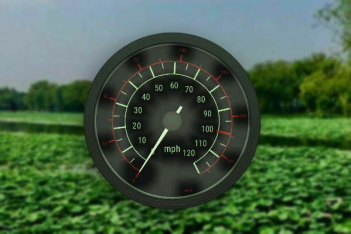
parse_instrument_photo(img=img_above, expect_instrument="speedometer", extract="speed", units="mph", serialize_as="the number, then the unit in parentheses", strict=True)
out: 0 (mph)
